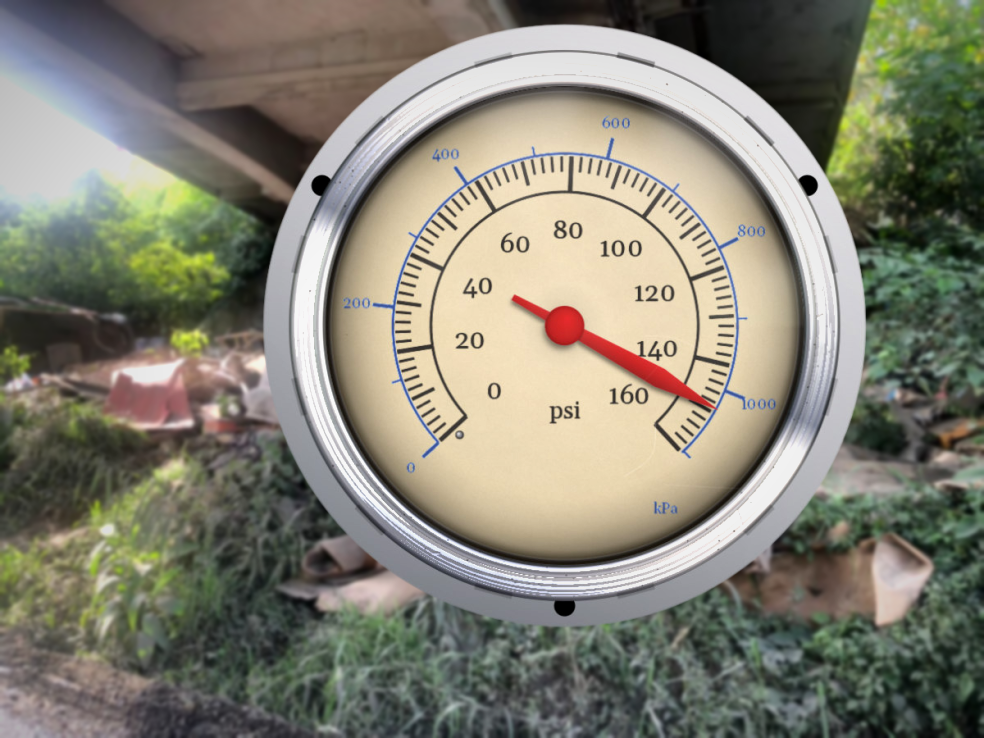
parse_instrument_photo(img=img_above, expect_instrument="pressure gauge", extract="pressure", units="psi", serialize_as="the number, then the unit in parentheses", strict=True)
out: 149 (psi)
